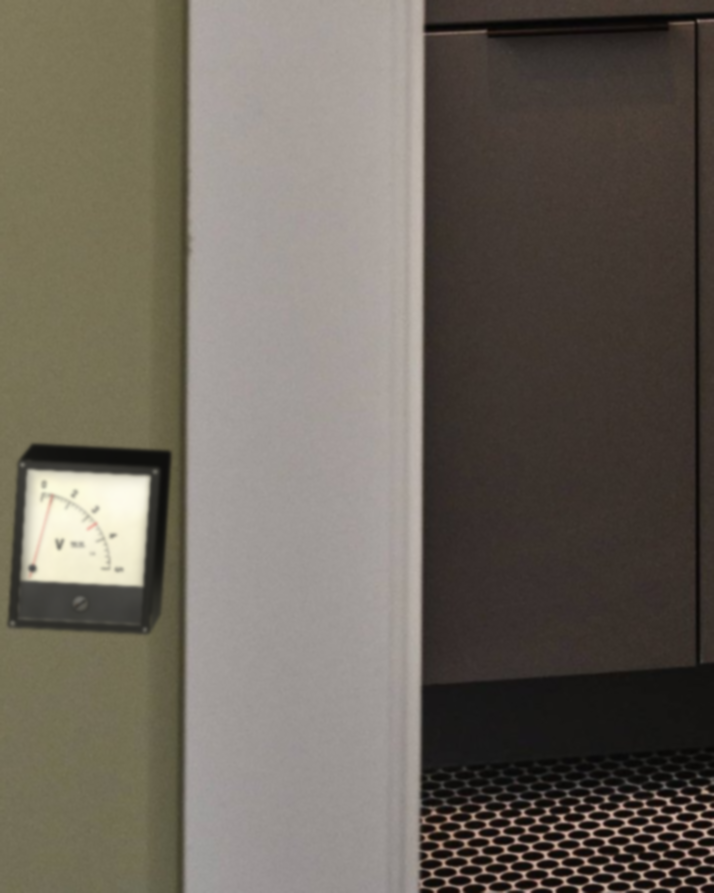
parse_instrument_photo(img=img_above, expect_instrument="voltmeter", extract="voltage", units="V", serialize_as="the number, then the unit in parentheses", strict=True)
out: 1 (V)
